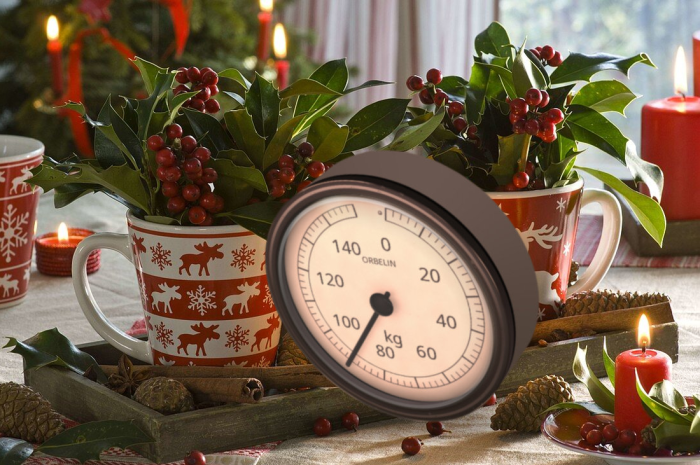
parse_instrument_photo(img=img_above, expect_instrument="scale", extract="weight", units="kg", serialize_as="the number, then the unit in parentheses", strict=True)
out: 90 (kg)
